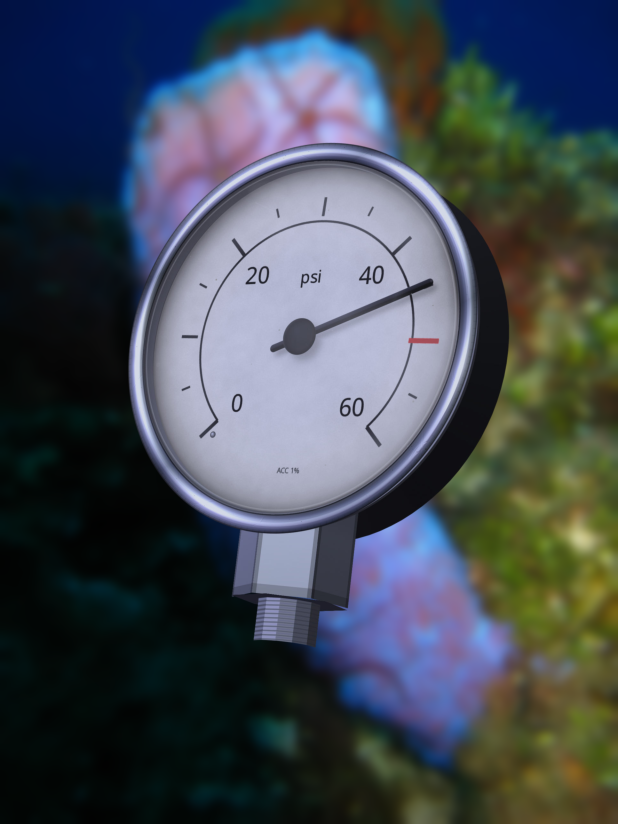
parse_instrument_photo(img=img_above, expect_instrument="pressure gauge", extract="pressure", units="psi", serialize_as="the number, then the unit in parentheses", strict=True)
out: 45 (psi)
